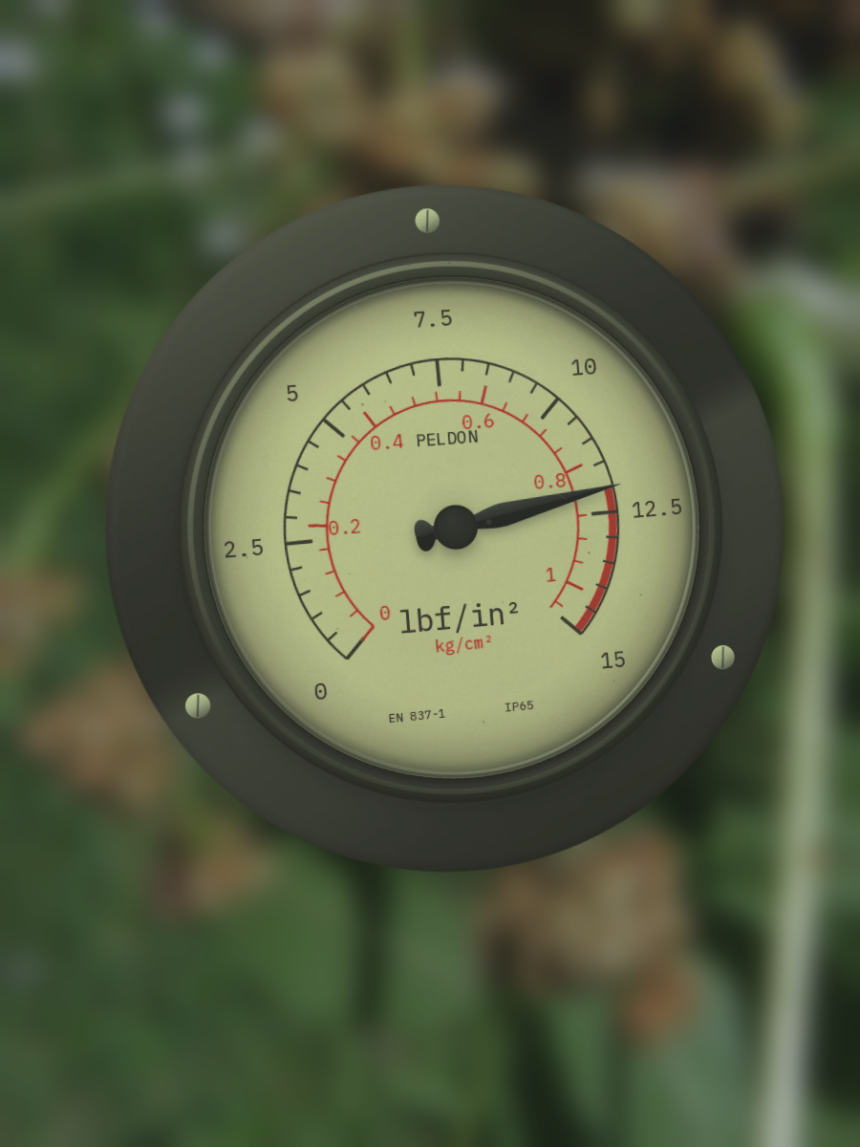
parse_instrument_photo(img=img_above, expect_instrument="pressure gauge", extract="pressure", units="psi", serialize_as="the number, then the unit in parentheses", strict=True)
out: 12 (psi)
